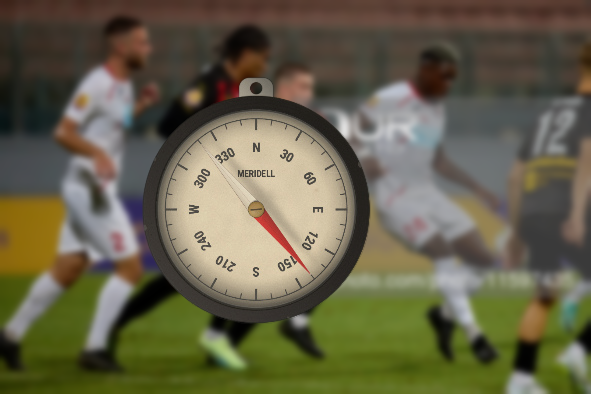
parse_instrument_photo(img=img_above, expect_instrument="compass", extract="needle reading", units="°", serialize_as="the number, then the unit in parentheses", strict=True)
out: 140 (°)
